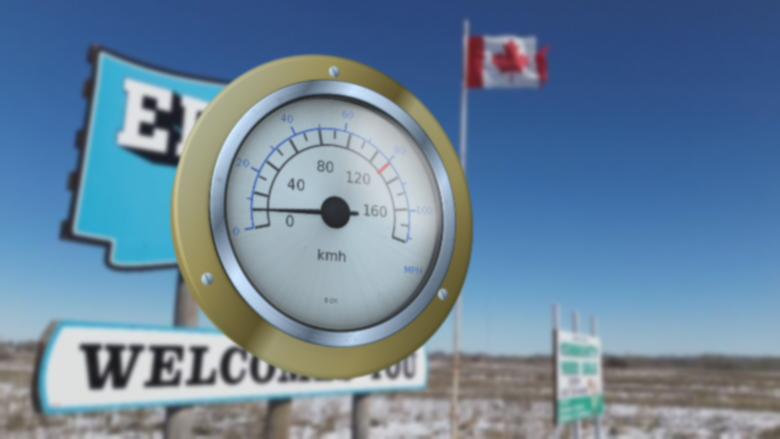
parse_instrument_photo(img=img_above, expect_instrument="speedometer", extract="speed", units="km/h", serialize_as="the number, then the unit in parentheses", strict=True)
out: 10 (km/h)
